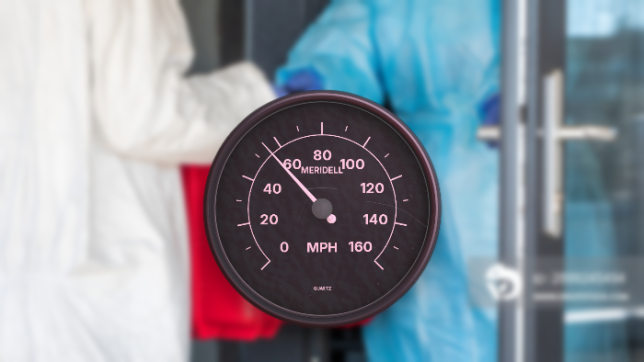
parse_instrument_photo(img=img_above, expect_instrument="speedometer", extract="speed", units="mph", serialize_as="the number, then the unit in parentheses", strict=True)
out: 55 (mph)
